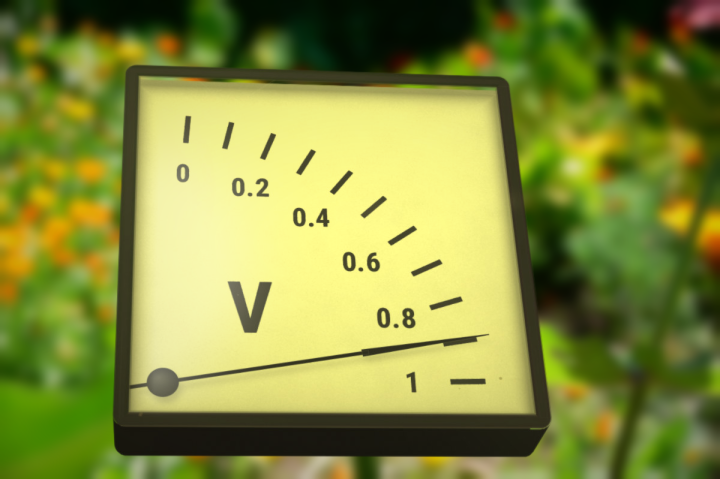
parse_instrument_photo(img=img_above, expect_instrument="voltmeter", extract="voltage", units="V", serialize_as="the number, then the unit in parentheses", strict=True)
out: 0.9 (V)
